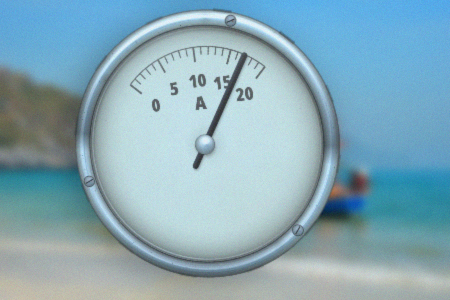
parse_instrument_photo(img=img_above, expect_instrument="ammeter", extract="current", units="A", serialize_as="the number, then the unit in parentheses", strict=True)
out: 17 (A)
